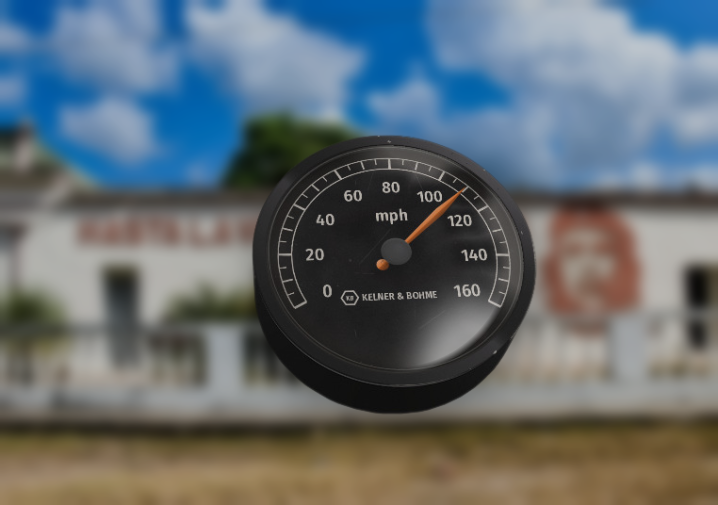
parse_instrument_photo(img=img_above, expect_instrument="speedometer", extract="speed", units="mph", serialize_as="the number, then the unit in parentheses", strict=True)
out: 110 (mph)
